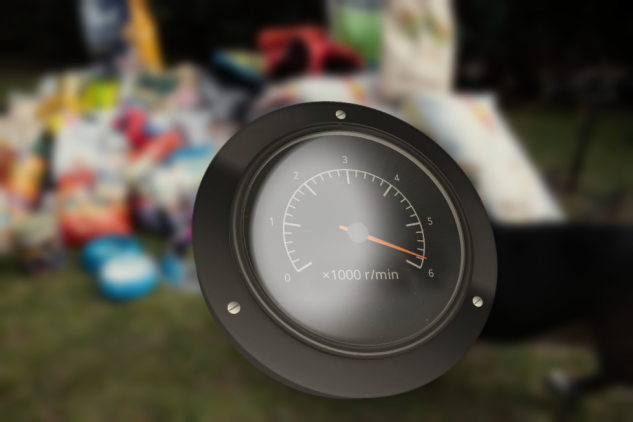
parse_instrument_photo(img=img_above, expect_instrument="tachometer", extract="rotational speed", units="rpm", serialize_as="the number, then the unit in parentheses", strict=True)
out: 5800 (rpm)
